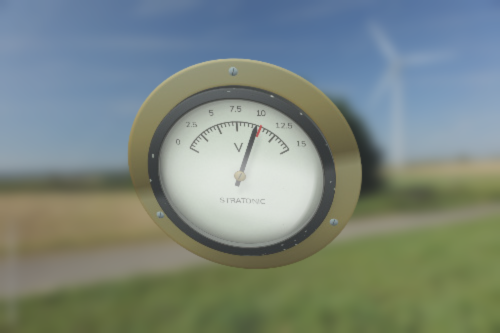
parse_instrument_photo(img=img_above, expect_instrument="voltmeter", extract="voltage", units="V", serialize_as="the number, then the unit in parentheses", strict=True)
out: 10 (V)
